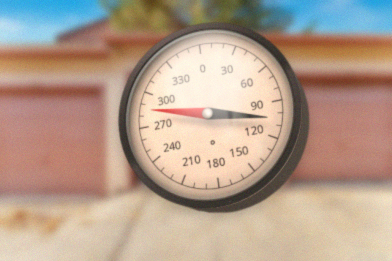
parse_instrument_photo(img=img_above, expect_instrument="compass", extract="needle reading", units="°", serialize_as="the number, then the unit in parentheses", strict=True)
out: 285 (°)
